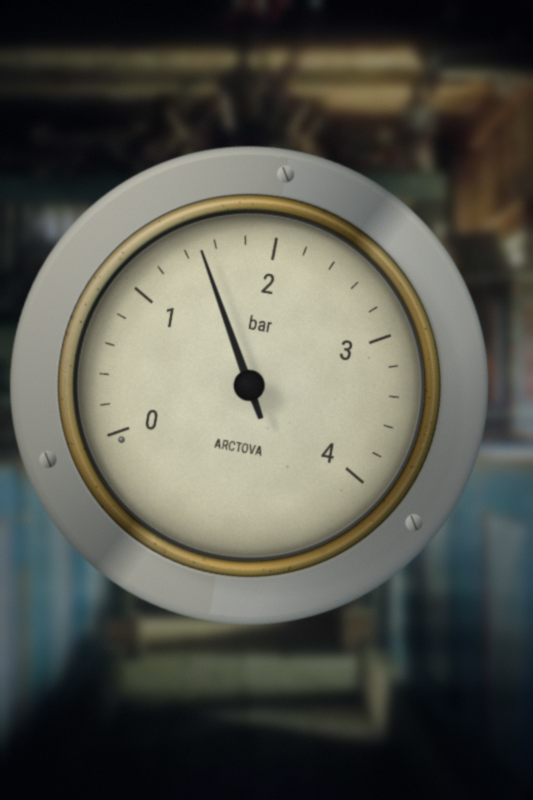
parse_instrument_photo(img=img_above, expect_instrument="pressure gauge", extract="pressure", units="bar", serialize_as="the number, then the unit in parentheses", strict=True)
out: 1.5 (bar)
